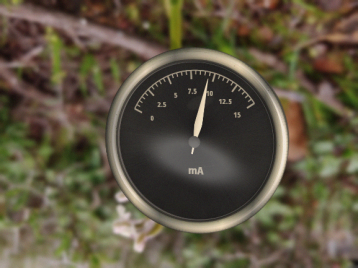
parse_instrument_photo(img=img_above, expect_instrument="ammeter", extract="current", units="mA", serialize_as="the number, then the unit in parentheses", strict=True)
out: 9.5 (mA)
